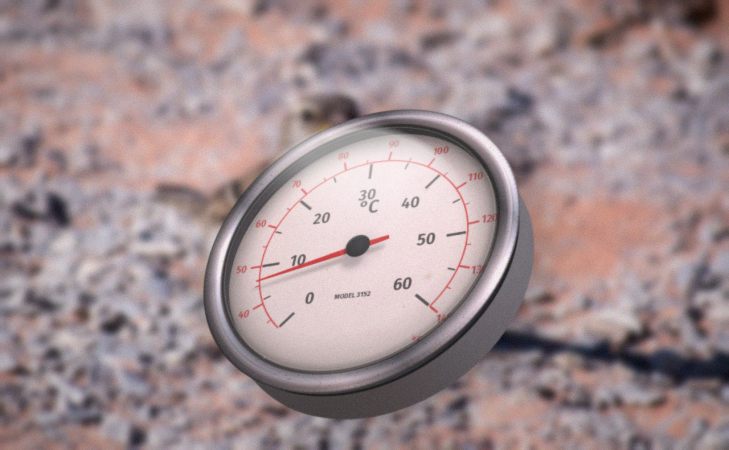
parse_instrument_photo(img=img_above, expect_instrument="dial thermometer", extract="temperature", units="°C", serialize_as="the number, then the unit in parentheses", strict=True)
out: 7.5 (°C)
